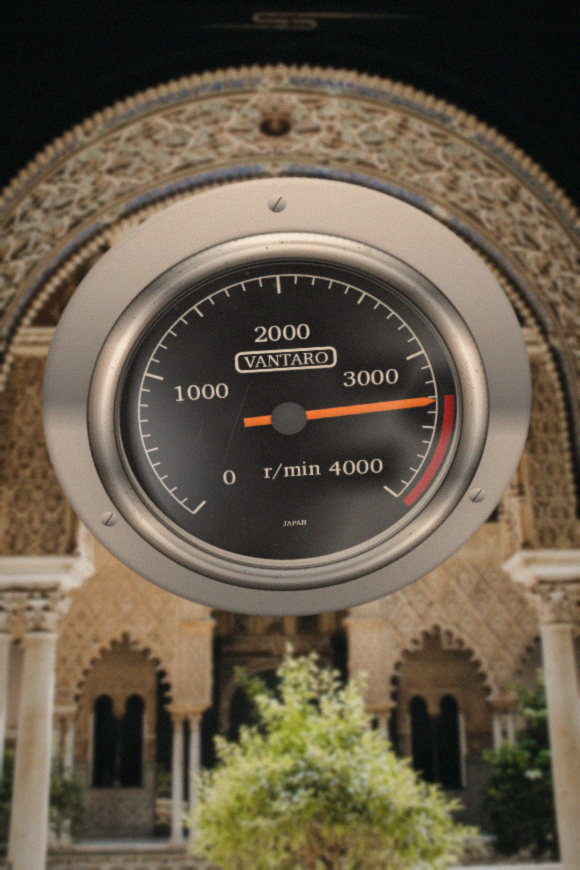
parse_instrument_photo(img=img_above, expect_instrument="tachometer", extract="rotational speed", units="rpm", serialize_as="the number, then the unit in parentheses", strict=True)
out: 3300 (rpm)
